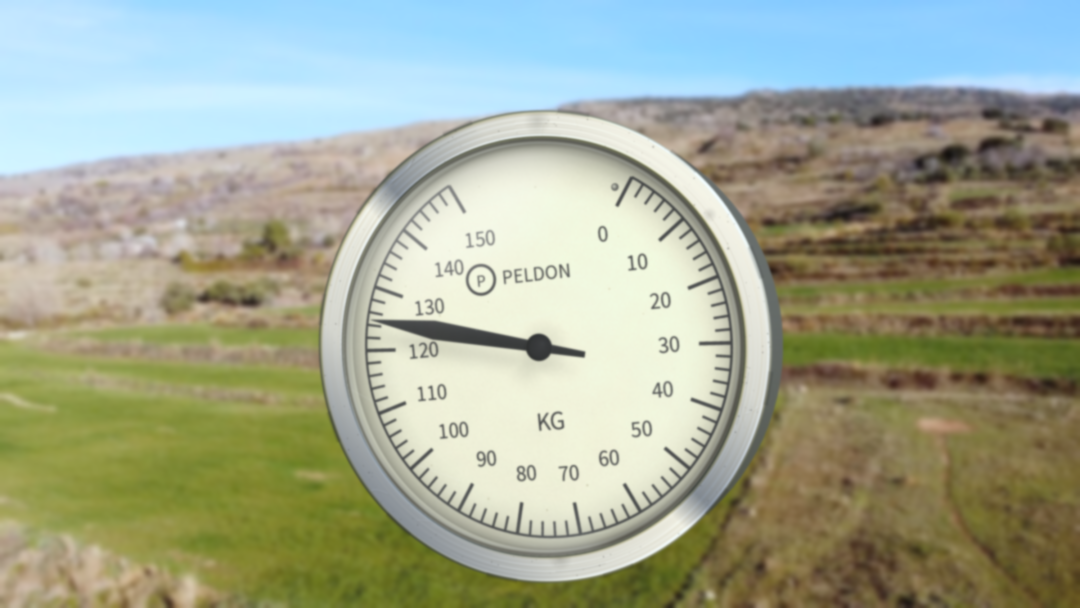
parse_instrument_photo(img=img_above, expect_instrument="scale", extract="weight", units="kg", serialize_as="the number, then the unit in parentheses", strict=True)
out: 125 (kg)
